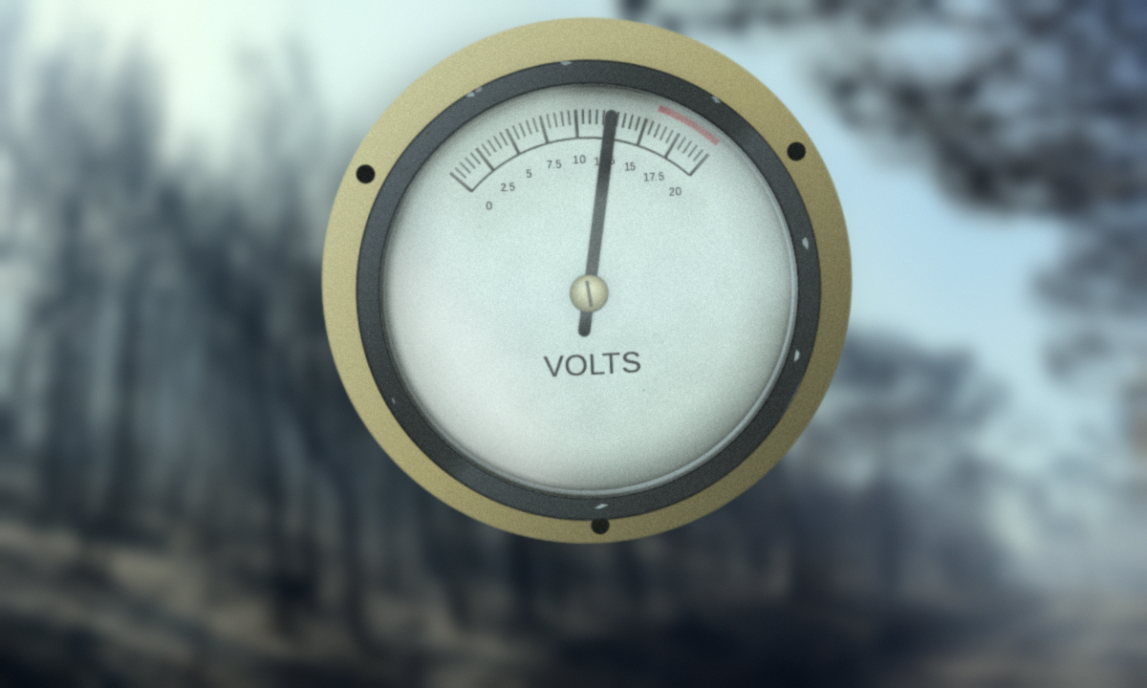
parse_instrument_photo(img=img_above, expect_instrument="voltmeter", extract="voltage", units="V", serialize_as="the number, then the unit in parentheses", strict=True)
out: 12.5 (V)
